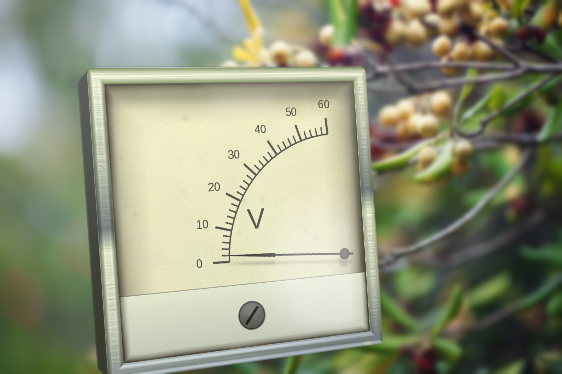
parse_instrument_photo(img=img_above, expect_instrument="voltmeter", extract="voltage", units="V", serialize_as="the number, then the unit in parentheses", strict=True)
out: 2 (V)
